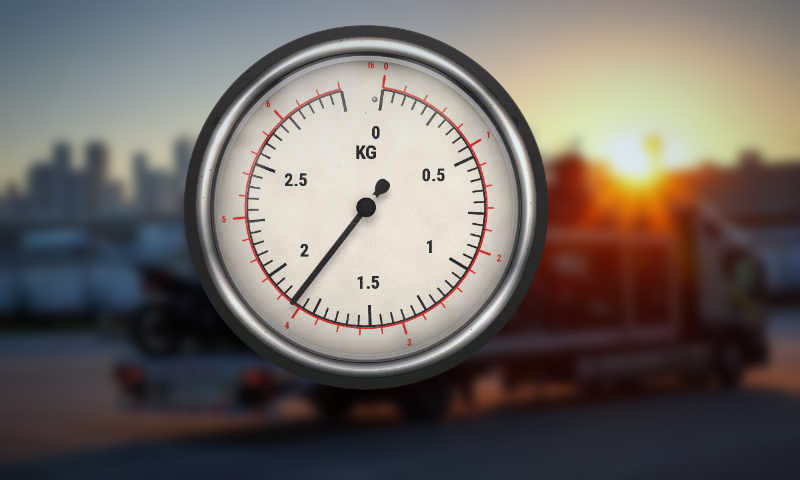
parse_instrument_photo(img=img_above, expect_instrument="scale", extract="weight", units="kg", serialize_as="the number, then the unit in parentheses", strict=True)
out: 1.85 (kg)
